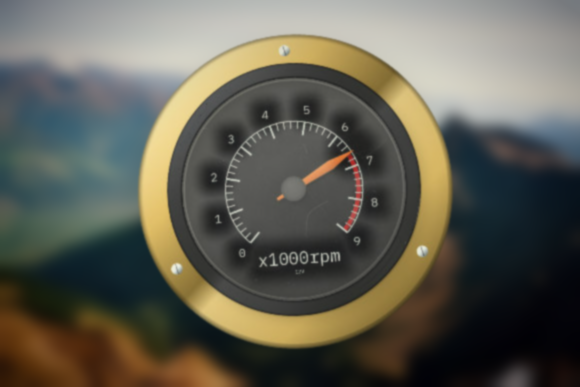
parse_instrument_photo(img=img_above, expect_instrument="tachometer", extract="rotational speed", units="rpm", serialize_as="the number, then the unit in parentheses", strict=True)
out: 6600 (rpm)
